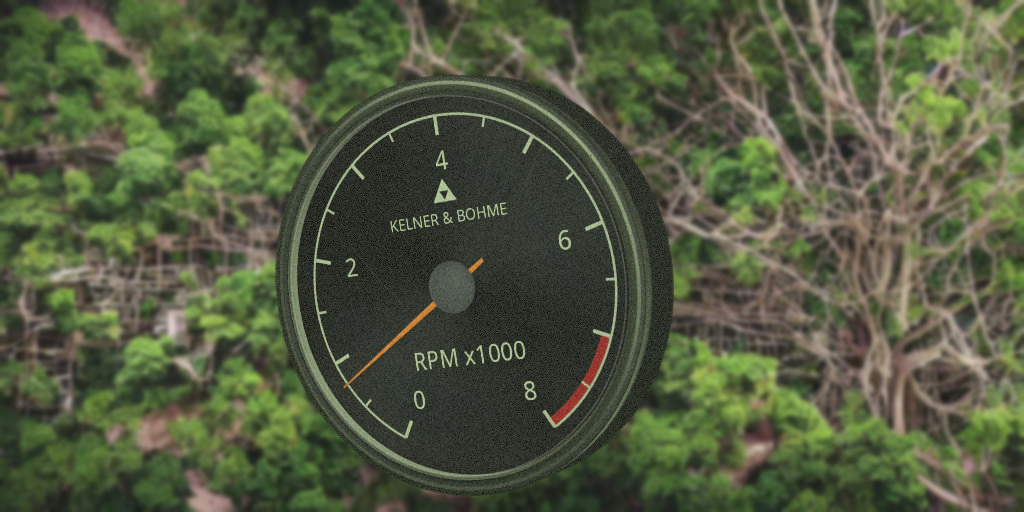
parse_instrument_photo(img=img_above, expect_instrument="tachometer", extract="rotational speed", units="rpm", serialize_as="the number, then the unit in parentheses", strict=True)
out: 750 (rpm)
